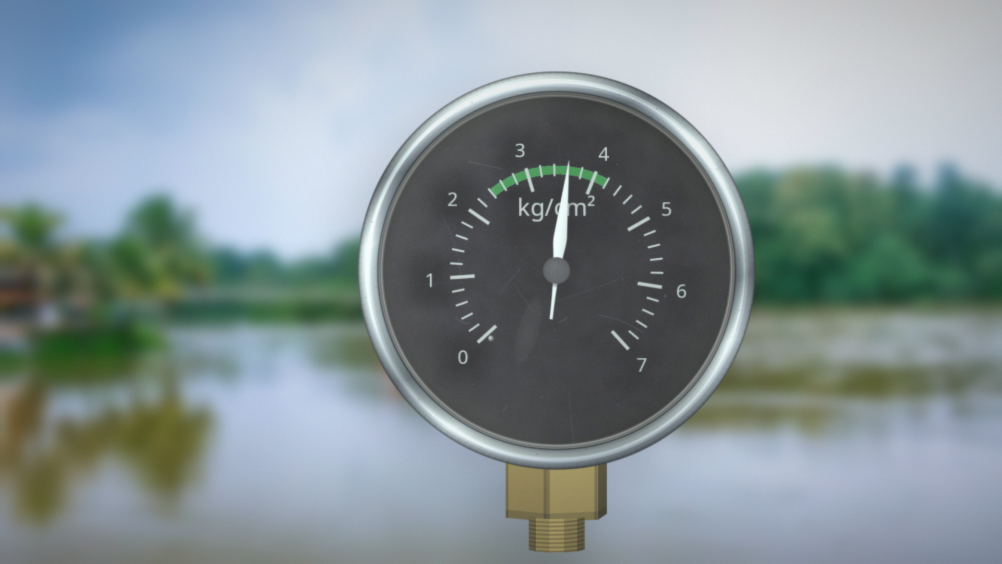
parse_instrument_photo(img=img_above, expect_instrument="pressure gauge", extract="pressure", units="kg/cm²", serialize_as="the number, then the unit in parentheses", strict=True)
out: 3.6 (kg/cm²)
